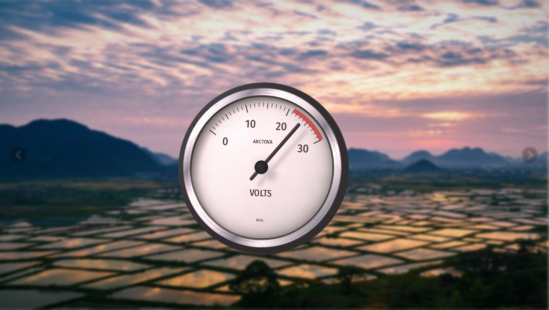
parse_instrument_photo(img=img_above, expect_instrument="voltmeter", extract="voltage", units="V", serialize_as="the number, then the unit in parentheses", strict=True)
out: 24 (V)
